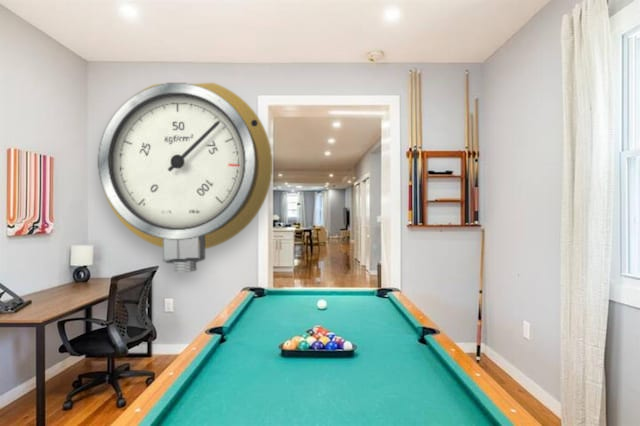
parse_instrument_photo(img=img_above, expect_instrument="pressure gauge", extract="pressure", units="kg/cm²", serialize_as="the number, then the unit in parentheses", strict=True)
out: 67.5 (kg/cm²)
